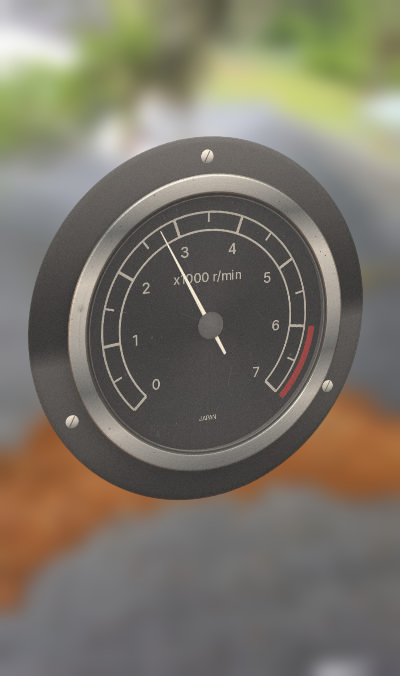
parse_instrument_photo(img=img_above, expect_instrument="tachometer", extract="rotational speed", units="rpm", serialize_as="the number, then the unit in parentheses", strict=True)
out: 2750 (rpm)
